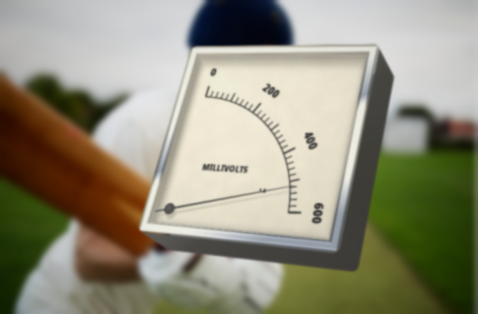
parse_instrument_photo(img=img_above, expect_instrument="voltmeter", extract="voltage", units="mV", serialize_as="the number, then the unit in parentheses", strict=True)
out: 520 (mV)
